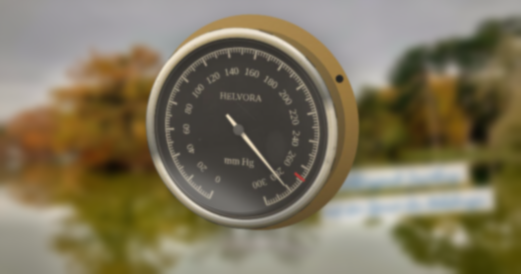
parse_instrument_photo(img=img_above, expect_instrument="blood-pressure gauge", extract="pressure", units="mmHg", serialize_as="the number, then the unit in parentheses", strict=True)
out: 280 (mmHg)
